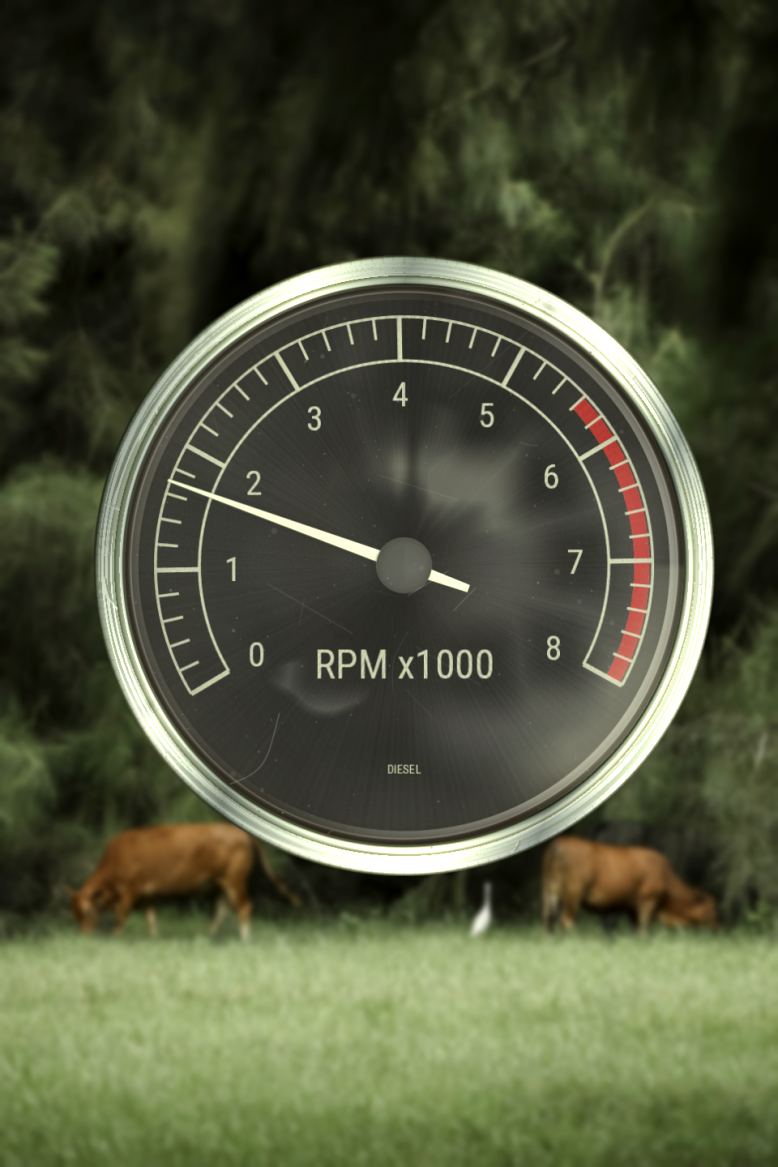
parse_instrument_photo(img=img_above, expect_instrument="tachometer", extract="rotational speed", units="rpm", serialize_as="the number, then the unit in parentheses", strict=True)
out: 1700 (rpm)
